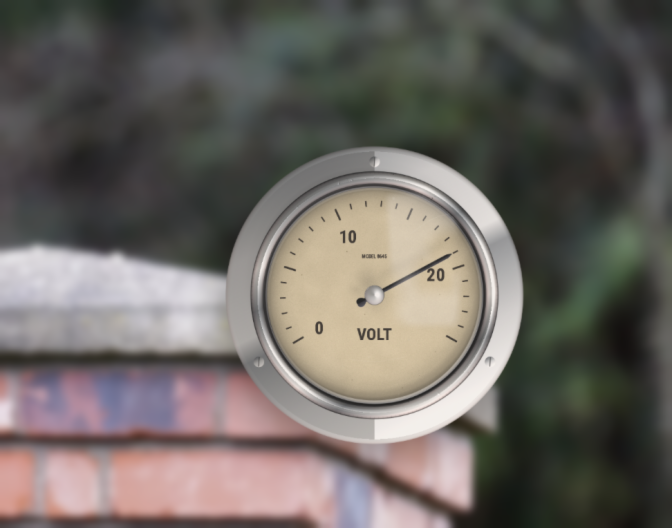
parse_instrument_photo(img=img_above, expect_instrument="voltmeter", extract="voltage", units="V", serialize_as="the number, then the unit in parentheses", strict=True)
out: 19 (V)
